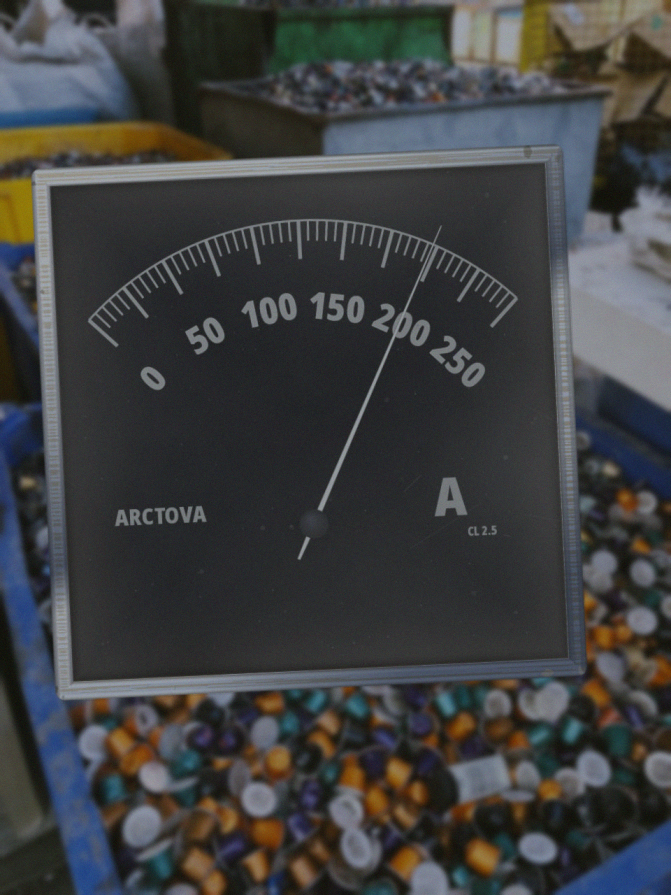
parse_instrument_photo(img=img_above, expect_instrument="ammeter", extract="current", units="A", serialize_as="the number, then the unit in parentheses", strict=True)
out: 197.5 (A)
